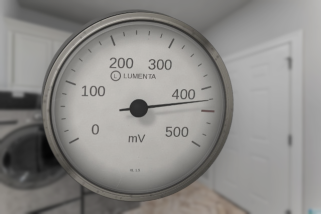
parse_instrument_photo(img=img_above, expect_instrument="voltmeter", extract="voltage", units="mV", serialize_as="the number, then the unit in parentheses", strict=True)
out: 420 (mV)
